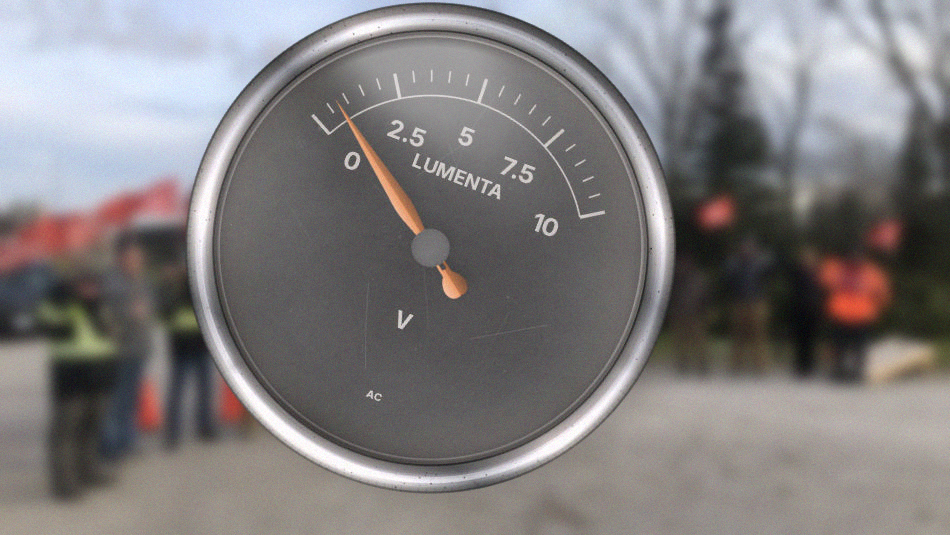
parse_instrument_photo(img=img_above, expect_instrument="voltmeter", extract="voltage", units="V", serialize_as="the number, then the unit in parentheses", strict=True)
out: 0.75 (V)
